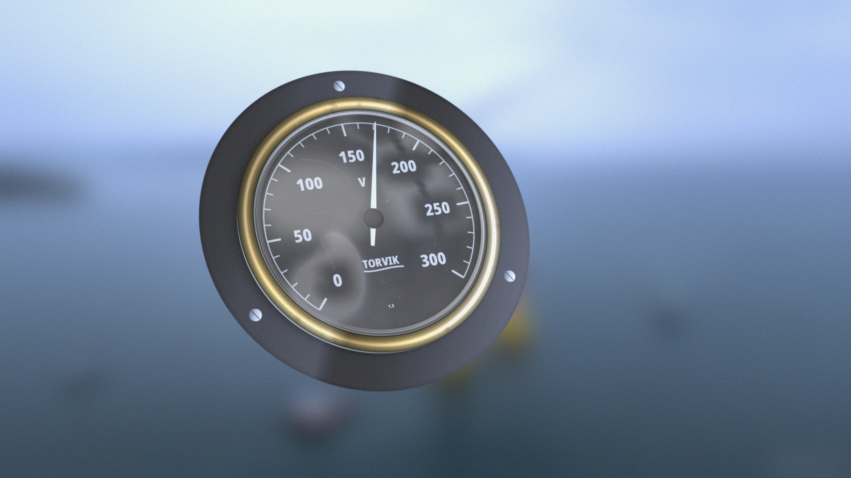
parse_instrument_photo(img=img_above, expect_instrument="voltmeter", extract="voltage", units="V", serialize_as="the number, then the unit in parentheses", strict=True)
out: 170 (V)
